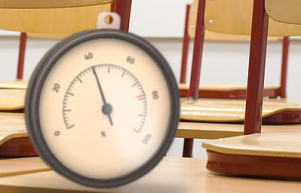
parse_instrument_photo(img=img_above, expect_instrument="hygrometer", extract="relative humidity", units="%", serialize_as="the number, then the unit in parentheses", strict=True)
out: 40 (%)
